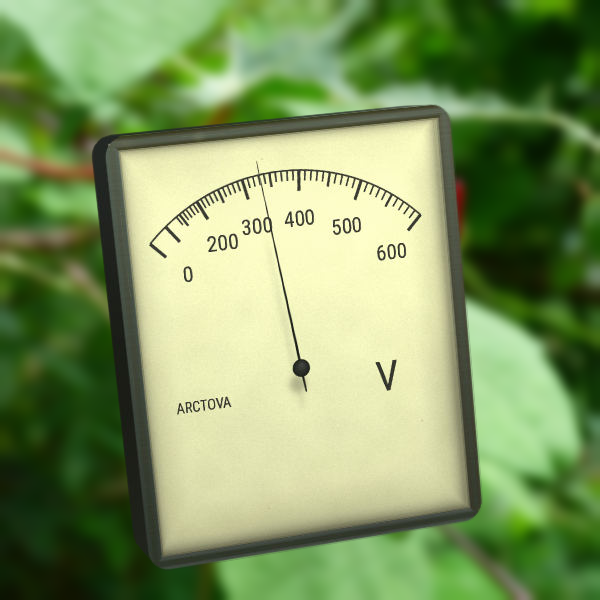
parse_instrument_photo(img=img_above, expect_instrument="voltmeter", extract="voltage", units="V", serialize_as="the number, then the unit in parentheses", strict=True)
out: 330 (V)
